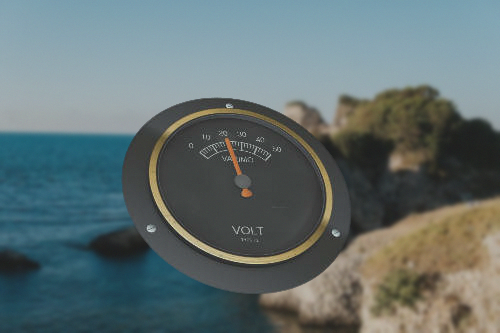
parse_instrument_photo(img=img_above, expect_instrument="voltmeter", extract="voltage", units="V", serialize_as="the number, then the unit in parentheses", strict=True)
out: 20 (V)
